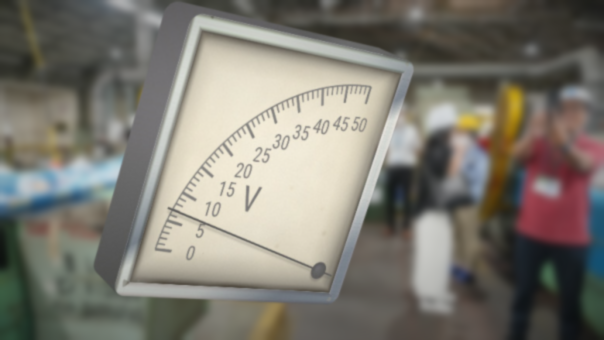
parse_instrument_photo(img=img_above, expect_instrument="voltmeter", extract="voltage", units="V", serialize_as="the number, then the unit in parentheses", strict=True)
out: 7 (V)
